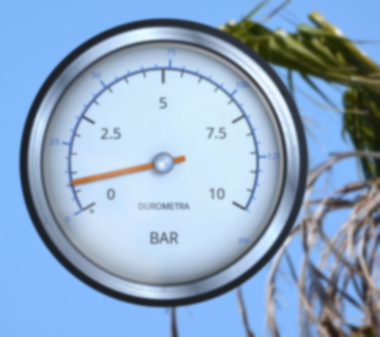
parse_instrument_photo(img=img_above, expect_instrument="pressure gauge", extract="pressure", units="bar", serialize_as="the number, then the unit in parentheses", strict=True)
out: 0.75 (bar)
